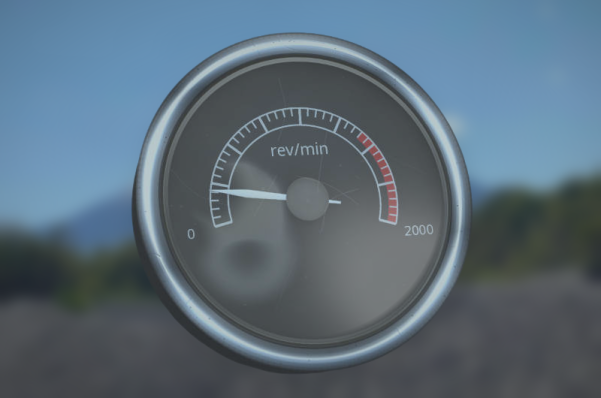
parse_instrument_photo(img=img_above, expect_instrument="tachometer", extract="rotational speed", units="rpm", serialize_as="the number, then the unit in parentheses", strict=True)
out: 200 (rpm)
